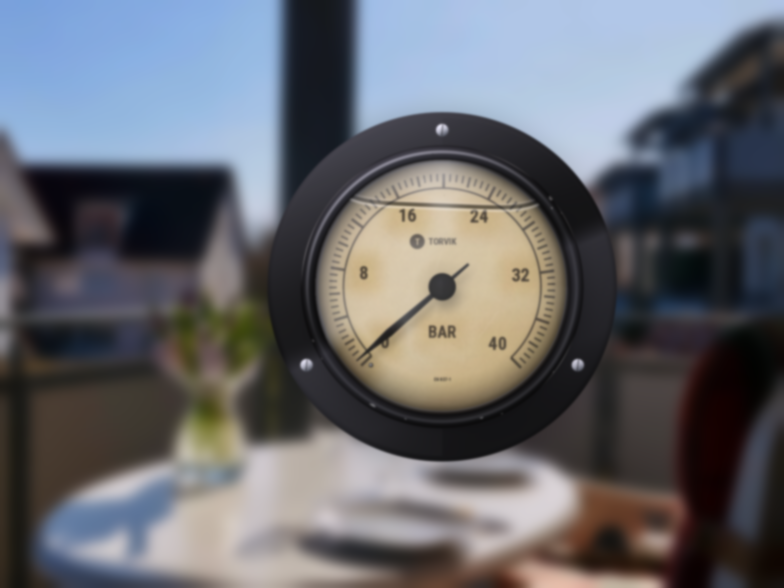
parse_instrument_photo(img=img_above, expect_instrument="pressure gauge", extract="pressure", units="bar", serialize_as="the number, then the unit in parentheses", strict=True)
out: 0.5 (bar)
